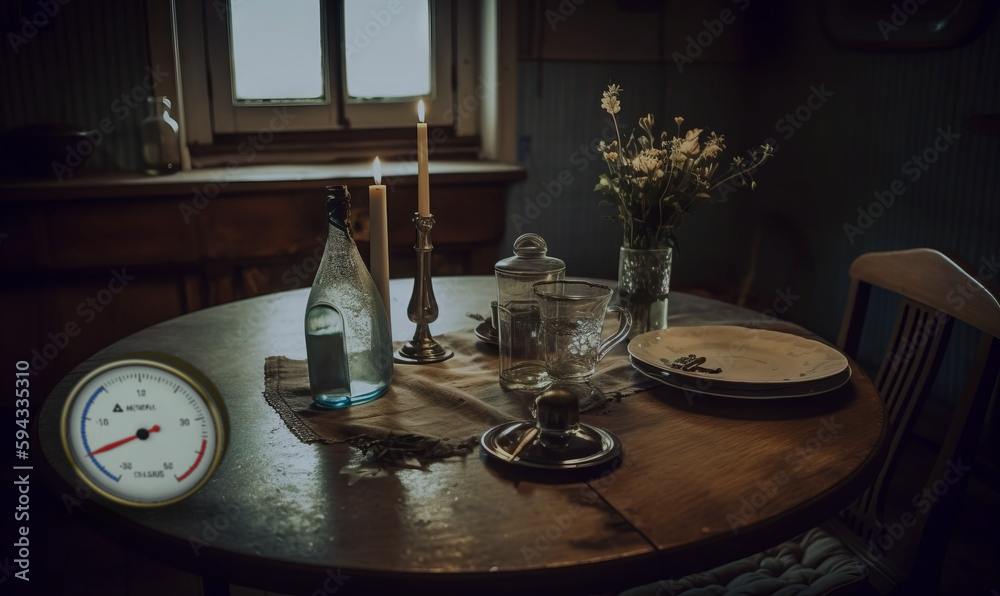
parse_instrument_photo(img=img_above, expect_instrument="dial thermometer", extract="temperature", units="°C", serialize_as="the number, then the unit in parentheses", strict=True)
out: -20 (°C)
